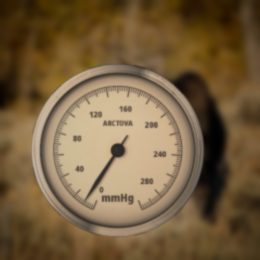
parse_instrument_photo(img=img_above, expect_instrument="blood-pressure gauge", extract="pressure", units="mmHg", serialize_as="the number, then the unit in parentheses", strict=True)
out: 10 (mmHg)
